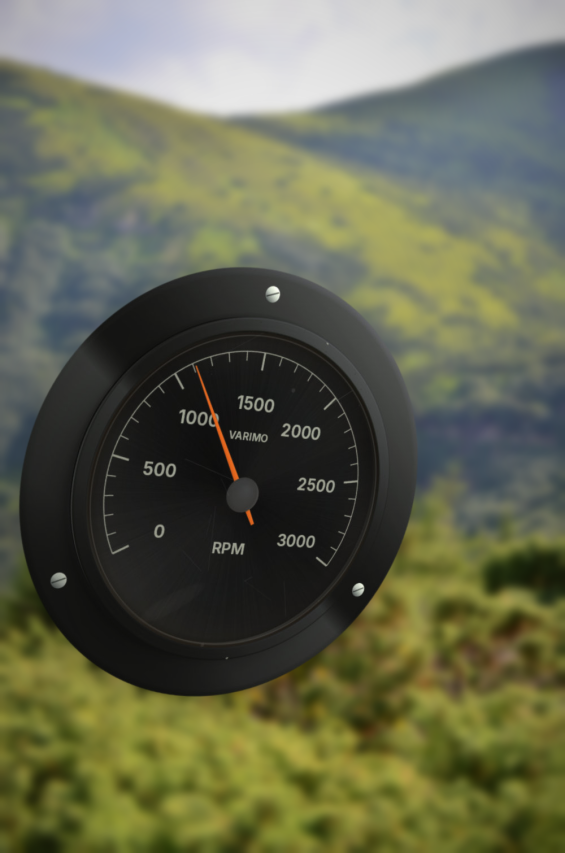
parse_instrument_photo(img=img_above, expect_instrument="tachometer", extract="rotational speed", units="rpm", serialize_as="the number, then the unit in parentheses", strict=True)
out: 1100 (rpm)
